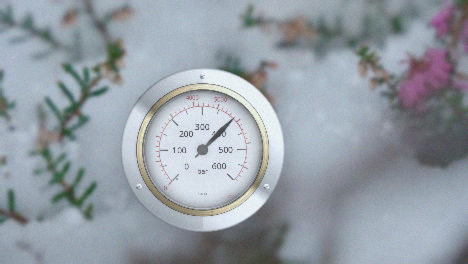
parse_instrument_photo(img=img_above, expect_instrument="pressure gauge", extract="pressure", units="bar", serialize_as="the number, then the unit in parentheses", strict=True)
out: 400 (bar)
